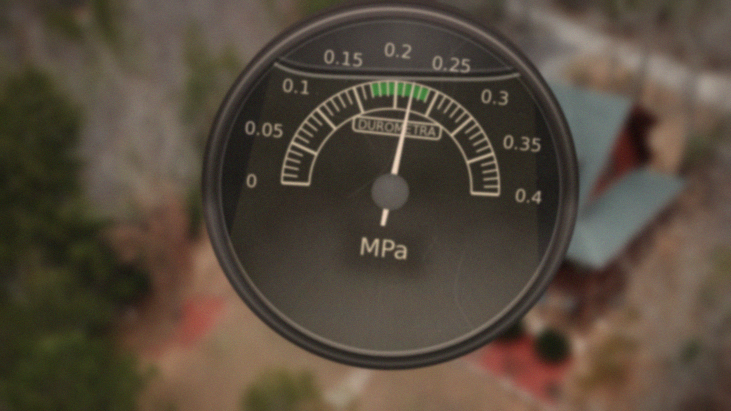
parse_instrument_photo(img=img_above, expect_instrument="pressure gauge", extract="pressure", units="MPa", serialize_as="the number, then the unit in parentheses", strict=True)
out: 0.22 (MPa)
